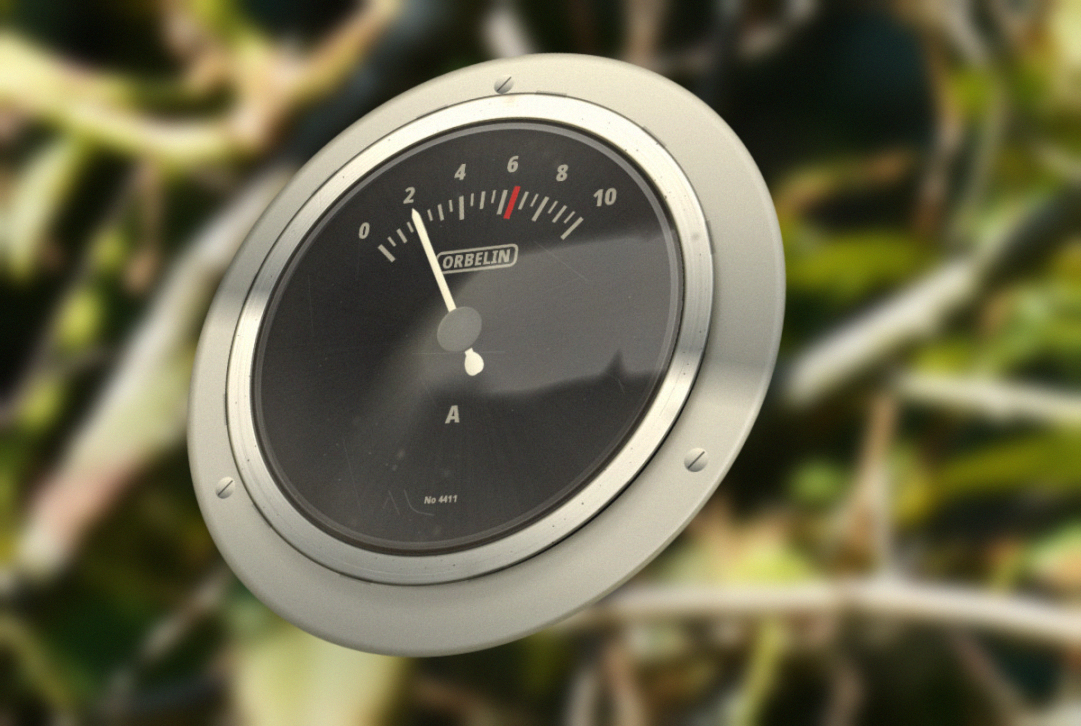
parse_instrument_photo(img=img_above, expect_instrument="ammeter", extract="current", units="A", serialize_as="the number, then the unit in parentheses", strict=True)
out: 2 (A)
